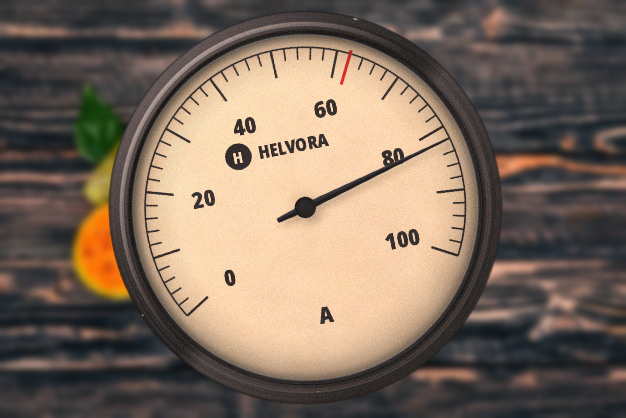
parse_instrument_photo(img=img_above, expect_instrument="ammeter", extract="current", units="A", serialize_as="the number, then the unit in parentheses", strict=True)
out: 82 (A)
